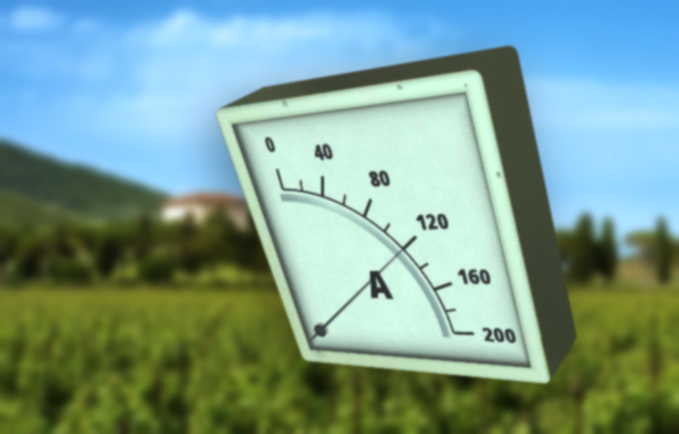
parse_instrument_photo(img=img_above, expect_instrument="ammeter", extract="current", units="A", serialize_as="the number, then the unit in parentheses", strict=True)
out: 120 (A)
